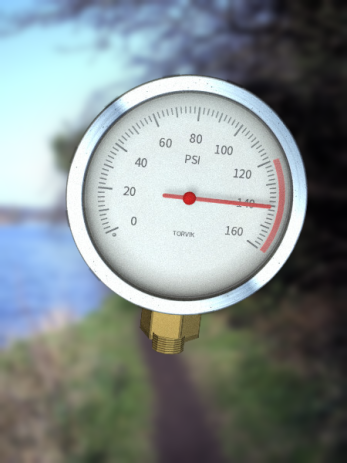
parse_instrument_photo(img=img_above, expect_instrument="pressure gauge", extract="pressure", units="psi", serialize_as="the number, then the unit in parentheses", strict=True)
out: 140 (psi)
